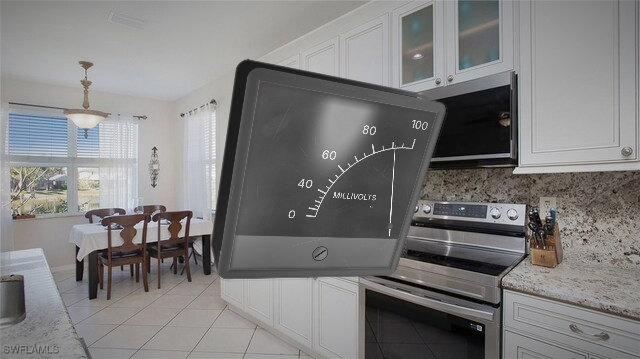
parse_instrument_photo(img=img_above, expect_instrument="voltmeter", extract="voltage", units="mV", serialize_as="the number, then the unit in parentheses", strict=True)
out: 90 (mV)
